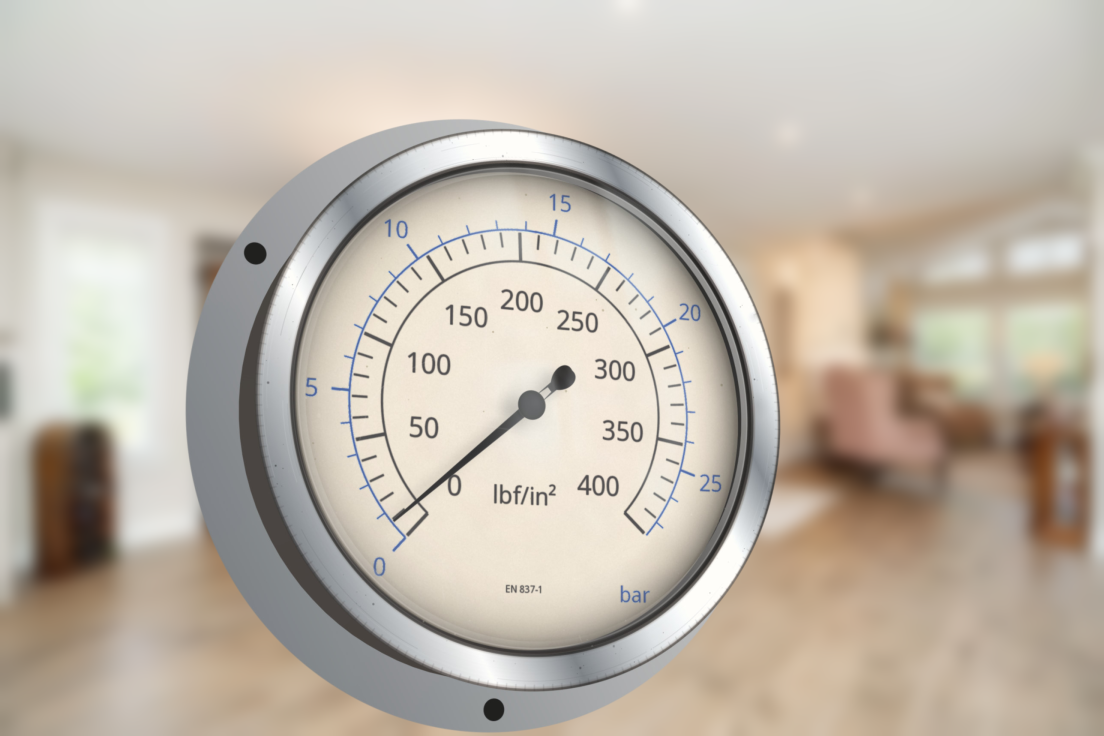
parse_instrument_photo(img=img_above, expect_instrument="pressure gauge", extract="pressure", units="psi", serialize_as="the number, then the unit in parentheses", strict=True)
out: 10 (psi)
